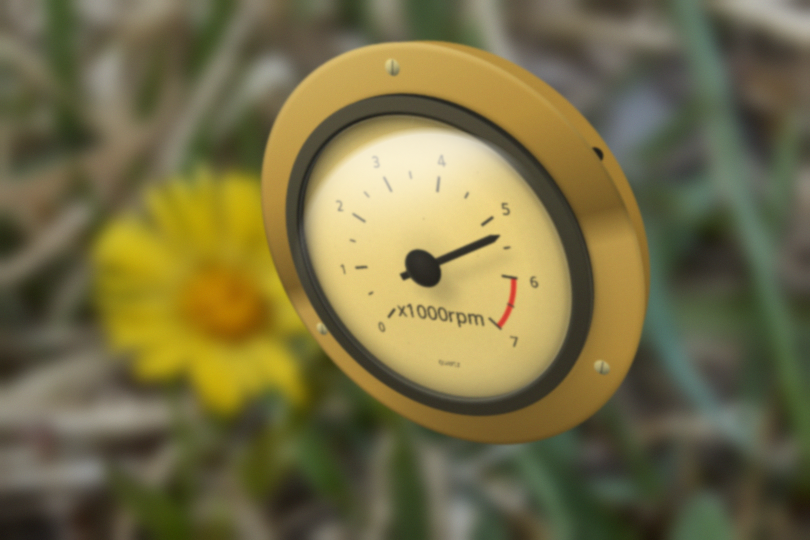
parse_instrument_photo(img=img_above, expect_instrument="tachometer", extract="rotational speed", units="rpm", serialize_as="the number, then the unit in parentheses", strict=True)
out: 5250 (rpm)
